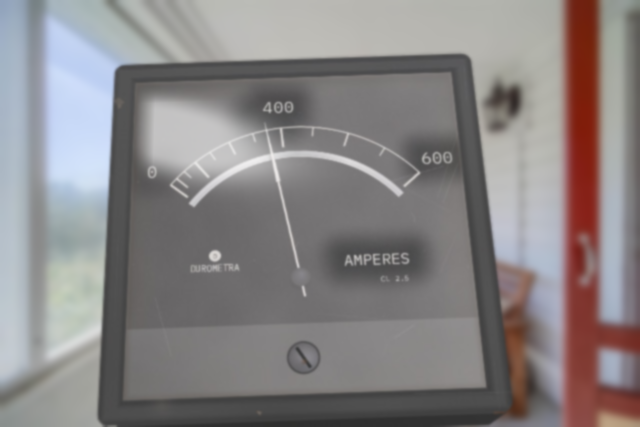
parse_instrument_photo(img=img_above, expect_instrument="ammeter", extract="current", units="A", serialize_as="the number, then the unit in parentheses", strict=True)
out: 375 (A)
